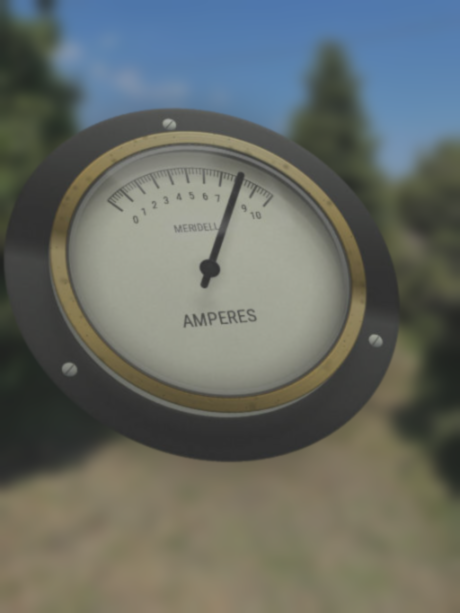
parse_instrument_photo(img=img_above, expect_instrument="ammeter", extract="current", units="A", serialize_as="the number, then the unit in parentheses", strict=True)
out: 8 (A)
